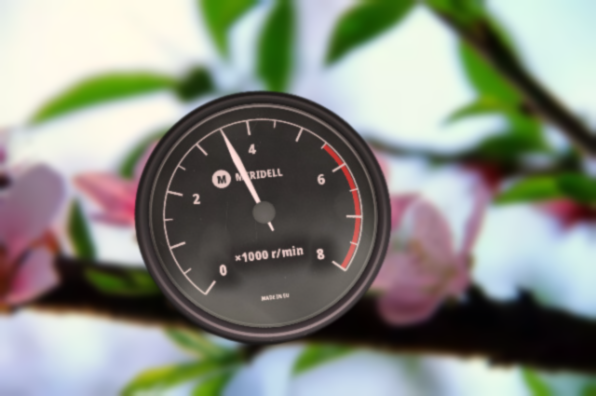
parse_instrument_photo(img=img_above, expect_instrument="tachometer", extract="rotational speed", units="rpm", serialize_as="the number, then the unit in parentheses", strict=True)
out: 3500 (rpm)
